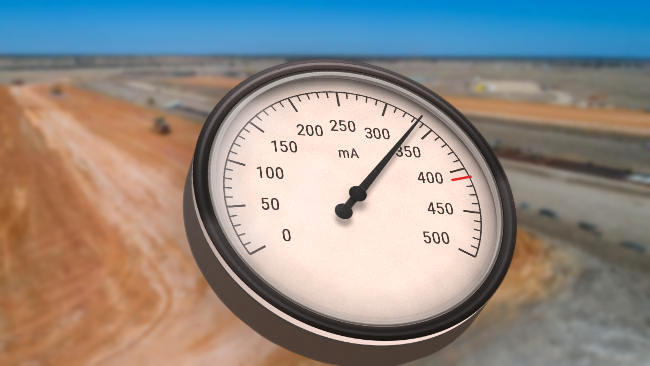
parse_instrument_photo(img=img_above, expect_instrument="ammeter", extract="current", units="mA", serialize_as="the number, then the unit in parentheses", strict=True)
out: 335 (mA)
